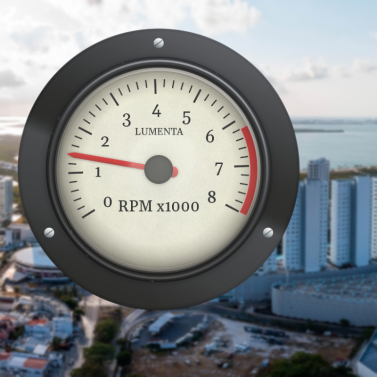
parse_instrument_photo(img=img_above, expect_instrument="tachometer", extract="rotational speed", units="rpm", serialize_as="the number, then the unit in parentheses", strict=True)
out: 1400 (rpm)
